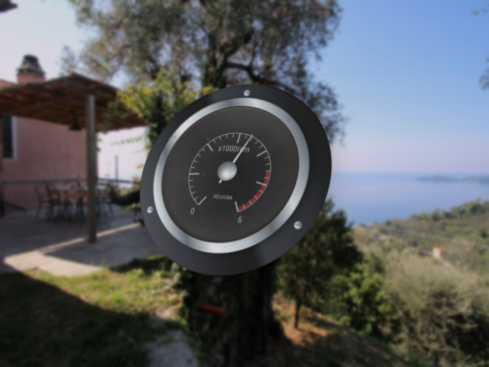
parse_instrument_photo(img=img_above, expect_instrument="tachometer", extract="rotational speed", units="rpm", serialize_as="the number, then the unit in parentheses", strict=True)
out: 3400 (rpm)
